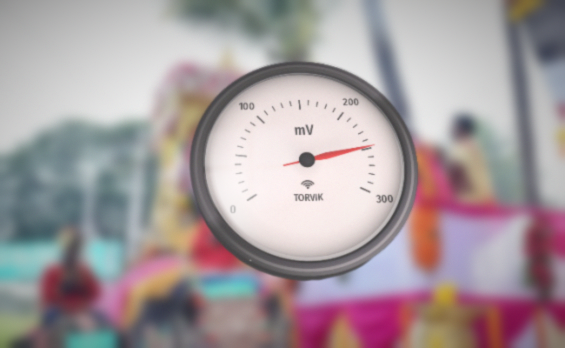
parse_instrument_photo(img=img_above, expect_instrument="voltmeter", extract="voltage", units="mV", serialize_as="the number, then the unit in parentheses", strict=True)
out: 250 (mV)
